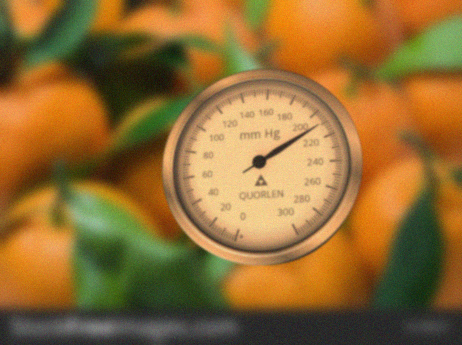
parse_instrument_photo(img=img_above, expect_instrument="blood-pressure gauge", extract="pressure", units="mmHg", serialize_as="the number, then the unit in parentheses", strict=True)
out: 210 (mmHg)
